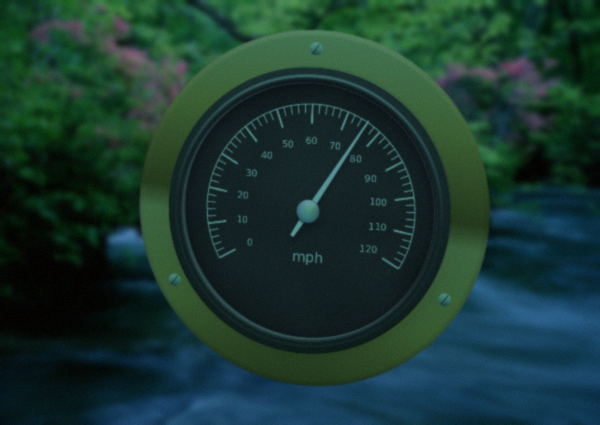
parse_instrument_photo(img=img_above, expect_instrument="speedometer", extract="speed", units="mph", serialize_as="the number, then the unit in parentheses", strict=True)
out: 76 (mph)
